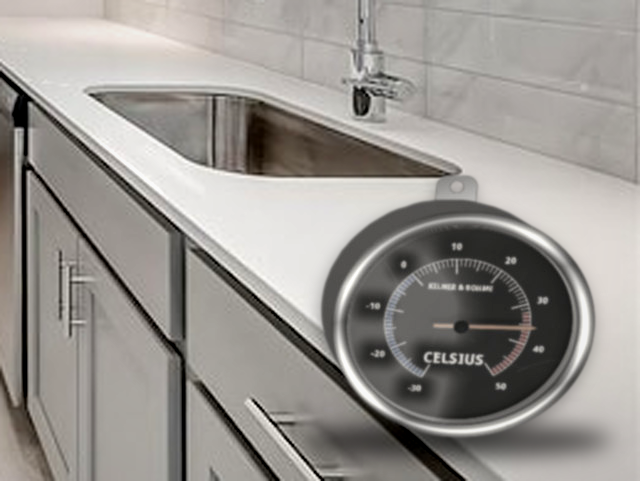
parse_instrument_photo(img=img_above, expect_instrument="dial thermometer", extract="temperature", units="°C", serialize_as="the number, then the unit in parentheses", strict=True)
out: 35 (°C)
